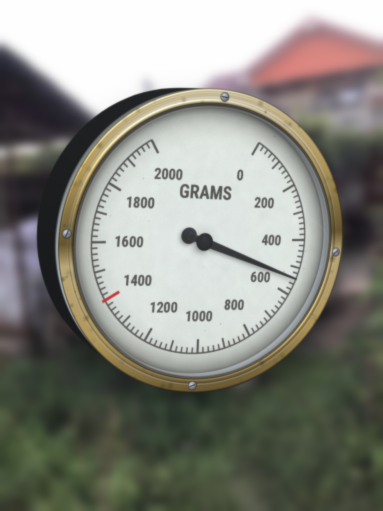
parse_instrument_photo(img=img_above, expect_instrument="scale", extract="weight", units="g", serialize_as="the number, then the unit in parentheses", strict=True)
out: 540 (g)
